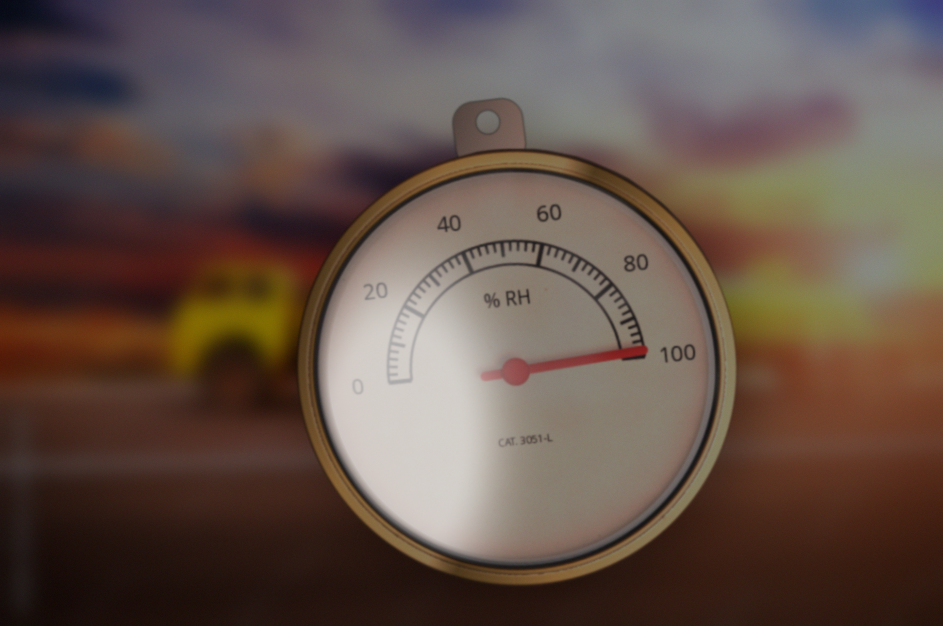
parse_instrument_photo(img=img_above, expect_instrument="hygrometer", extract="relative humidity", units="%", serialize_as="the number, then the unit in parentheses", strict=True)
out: 98 (%)
